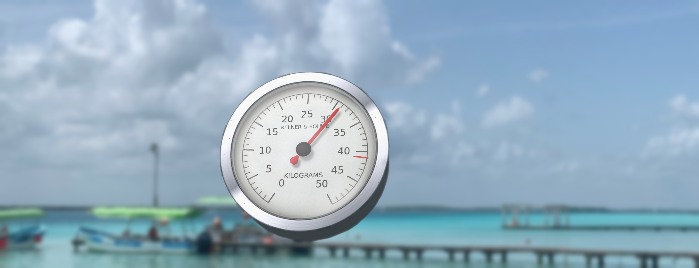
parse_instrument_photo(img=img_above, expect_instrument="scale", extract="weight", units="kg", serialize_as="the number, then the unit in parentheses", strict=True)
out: 31 (kg)
